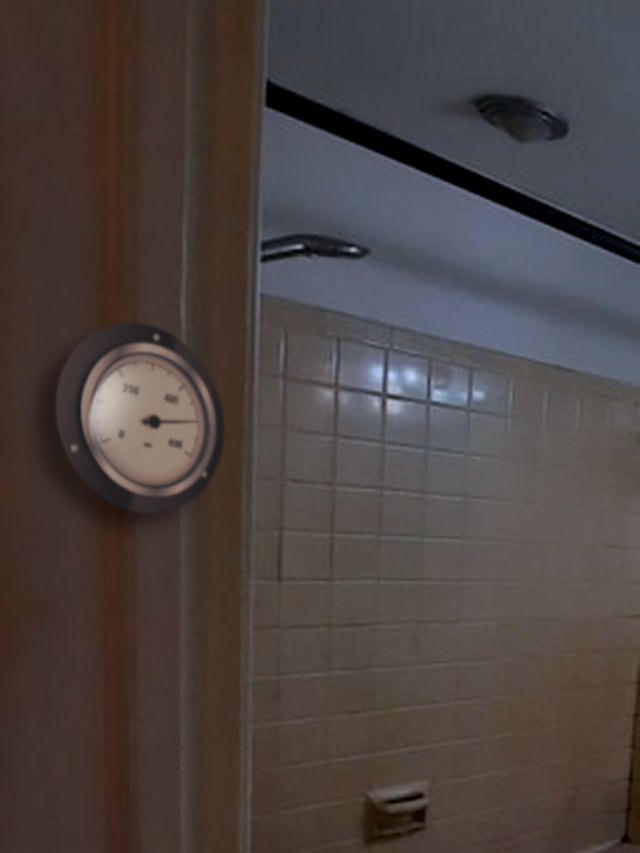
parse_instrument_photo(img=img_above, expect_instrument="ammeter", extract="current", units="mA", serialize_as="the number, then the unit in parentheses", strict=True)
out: 500 (mA)
